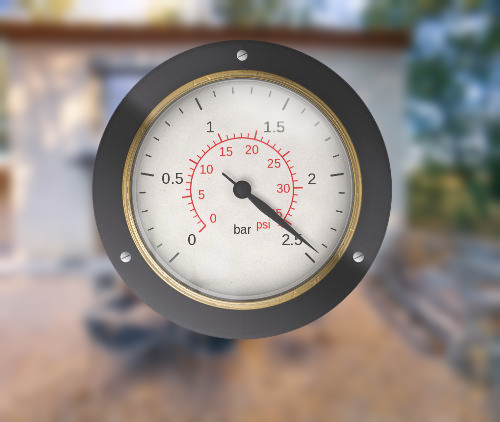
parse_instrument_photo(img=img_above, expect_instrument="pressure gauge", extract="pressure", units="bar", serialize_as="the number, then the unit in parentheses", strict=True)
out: 2.45 (bar)
